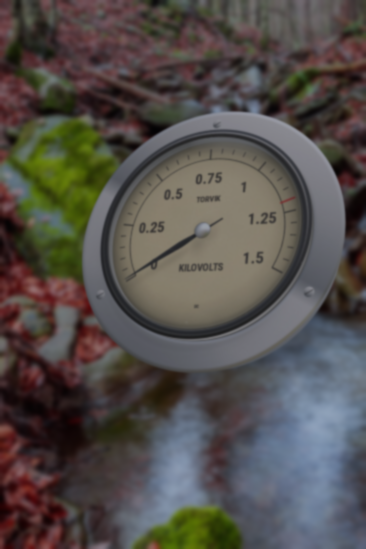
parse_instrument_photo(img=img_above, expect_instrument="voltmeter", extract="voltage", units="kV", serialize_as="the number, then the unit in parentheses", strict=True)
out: 0 (kV)
